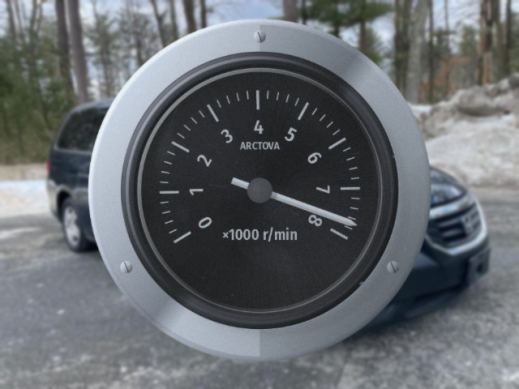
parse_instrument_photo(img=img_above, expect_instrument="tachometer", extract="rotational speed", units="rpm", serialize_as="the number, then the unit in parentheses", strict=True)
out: 7700 (rpm)
